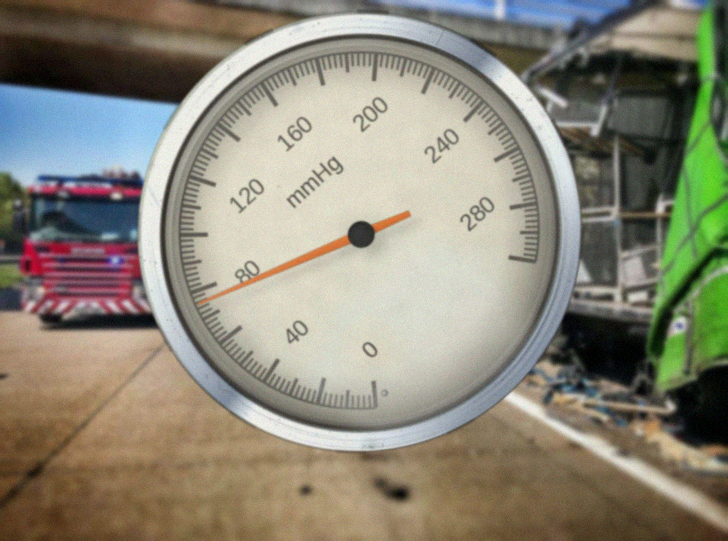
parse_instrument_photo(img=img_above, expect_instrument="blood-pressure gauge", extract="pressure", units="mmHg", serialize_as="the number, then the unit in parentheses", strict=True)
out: 76 (mmHg)
